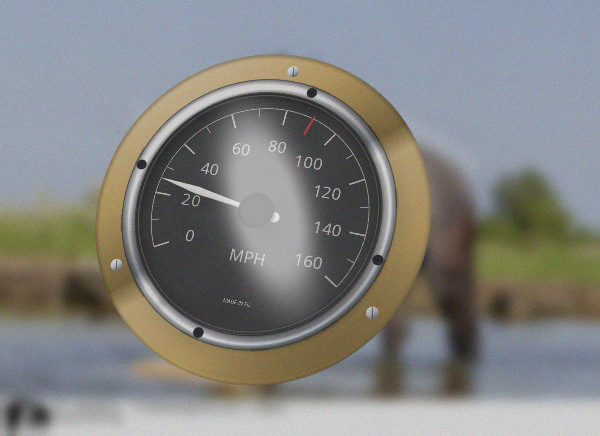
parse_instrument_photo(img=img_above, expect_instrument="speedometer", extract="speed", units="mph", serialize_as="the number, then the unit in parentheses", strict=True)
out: 25 (mph)
